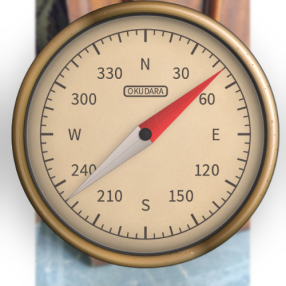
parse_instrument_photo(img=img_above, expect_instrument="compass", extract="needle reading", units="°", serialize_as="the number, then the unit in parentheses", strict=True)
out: 50 (°)
